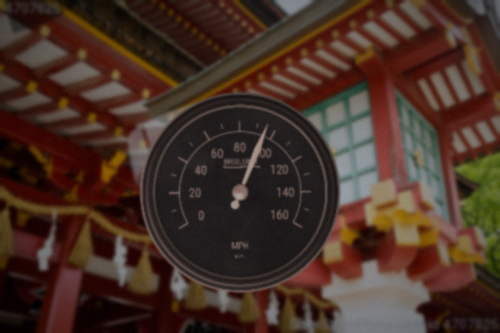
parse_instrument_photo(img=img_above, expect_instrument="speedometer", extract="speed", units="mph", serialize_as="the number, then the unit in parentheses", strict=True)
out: 95 (mph)
